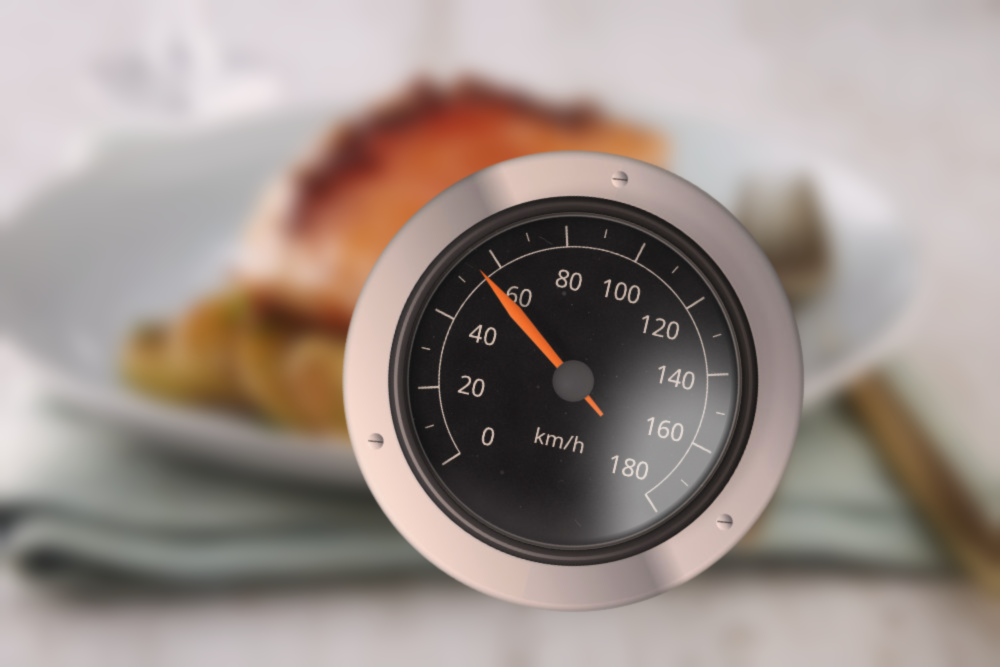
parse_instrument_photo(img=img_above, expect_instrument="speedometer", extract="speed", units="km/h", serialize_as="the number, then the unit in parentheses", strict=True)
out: 55 (km/h)
